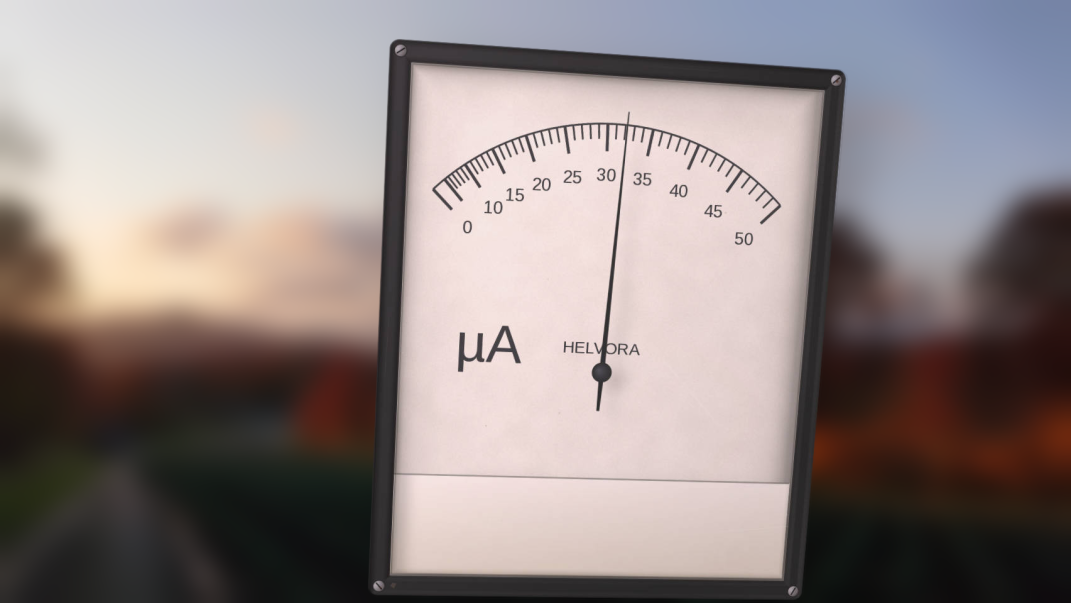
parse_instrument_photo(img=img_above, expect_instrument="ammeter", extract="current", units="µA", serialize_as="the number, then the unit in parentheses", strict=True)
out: 32 (µA)
